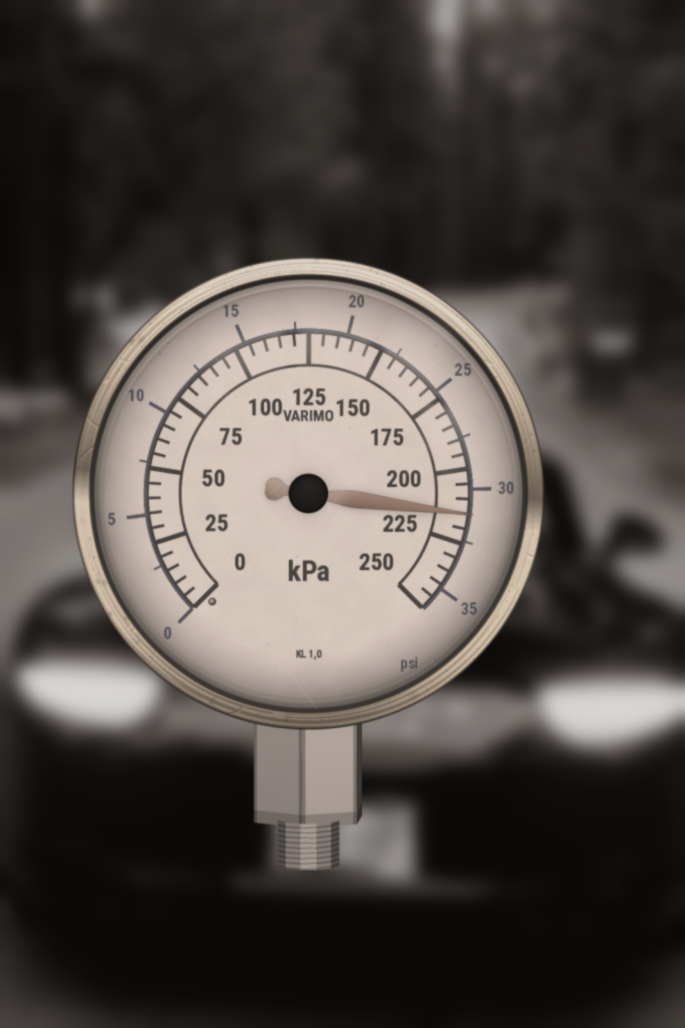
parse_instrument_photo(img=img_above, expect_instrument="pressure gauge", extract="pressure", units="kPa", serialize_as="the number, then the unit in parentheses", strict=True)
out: 215 (kPa)
